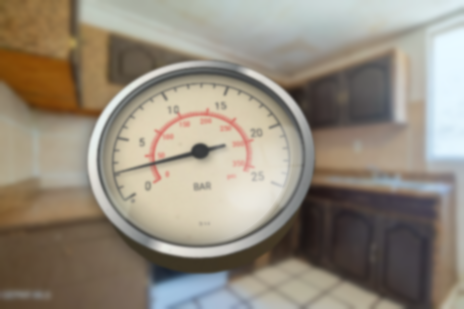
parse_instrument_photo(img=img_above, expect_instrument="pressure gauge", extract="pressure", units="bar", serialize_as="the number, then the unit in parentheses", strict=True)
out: 2 (bar)
